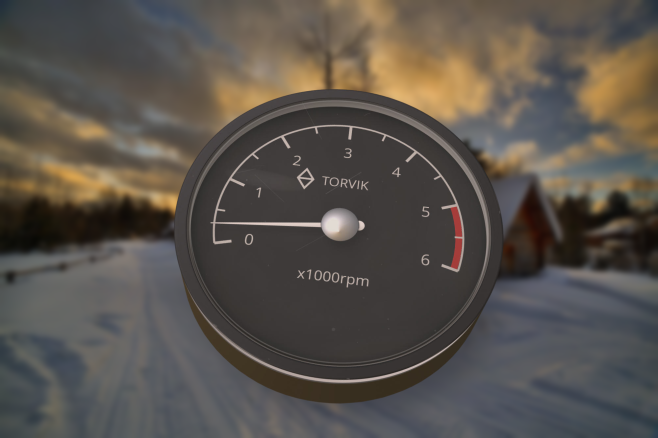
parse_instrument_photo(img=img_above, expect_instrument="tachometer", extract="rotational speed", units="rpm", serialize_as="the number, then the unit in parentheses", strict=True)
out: 250 (rpm)
